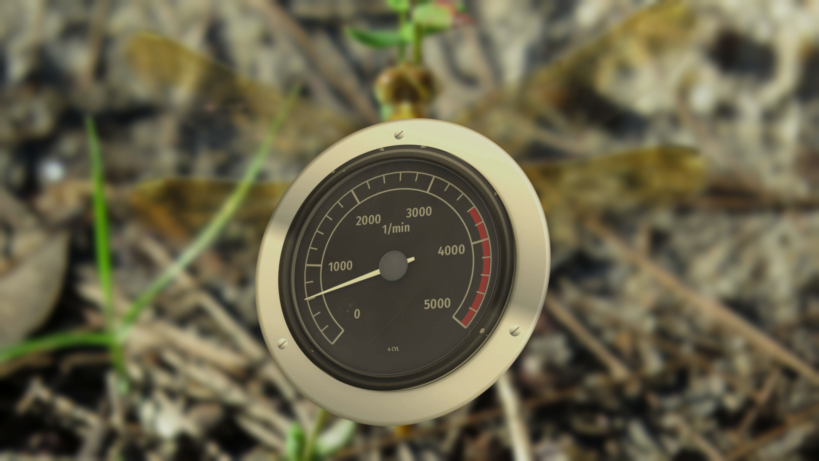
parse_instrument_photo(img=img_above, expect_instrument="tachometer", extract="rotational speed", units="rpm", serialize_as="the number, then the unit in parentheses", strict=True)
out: 600 (rpm)
